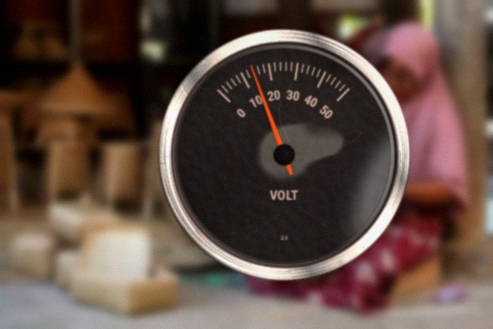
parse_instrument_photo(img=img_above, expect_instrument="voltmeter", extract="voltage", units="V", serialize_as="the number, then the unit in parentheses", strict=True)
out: 14 (V)
